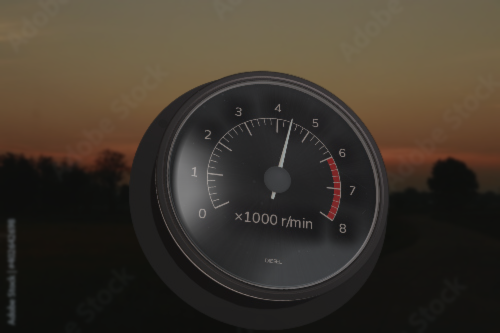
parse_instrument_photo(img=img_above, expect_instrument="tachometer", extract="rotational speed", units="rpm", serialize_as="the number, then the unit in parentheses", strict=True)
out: 4400 (rpm)
